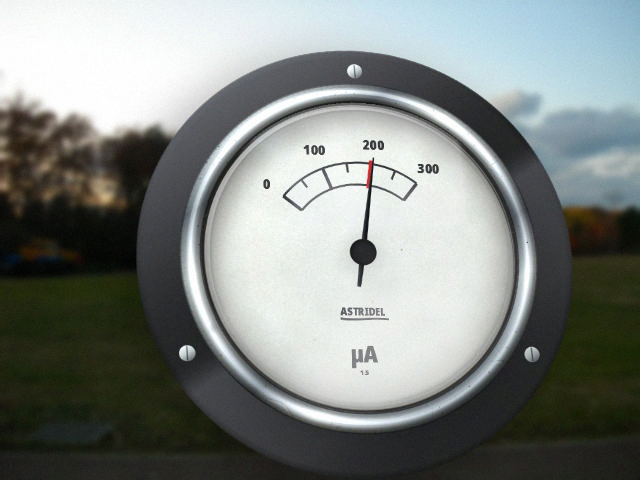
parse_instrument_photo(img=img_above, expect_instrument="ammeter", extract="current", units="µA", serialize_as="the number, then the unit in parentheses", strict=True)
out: 200 (µA)
